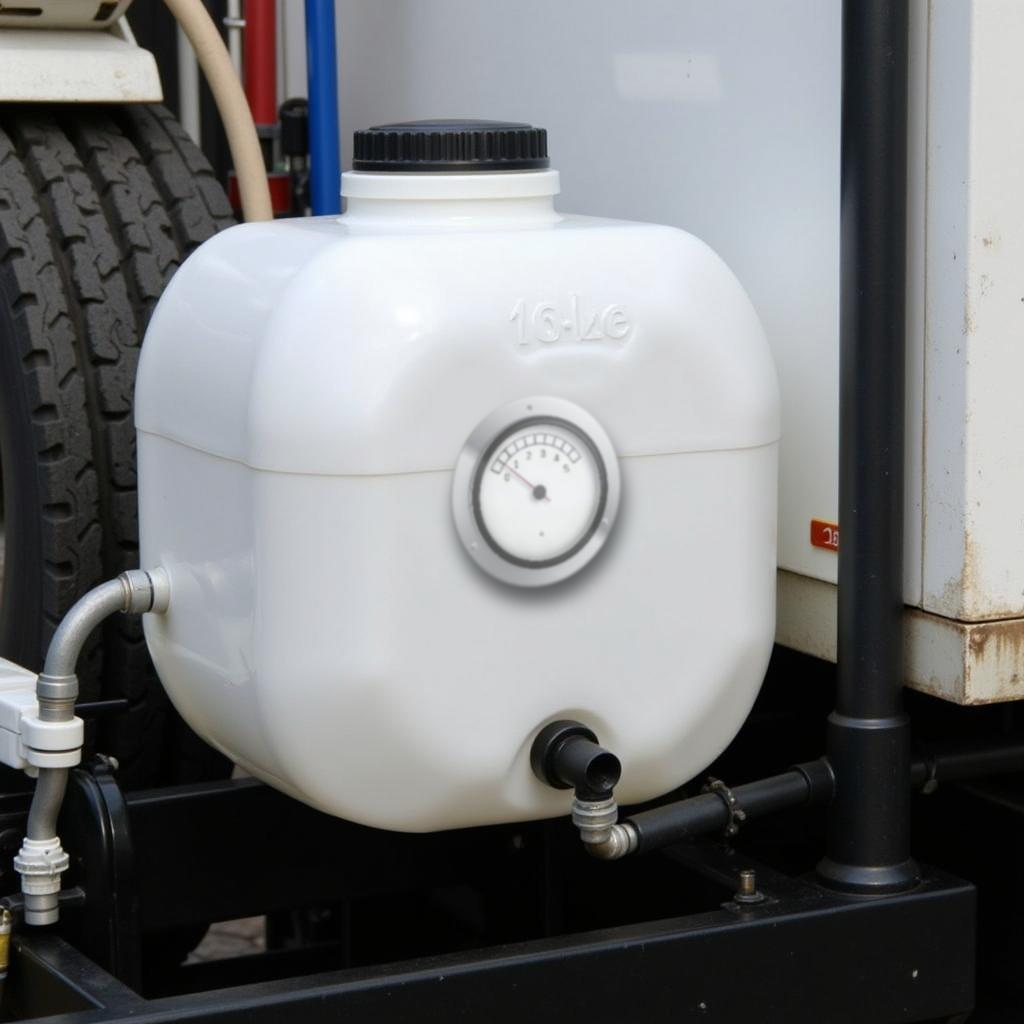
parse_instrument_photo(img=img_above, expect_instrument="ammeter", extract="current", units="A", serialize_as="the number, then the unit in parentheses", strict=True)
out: 0.5 (A)
